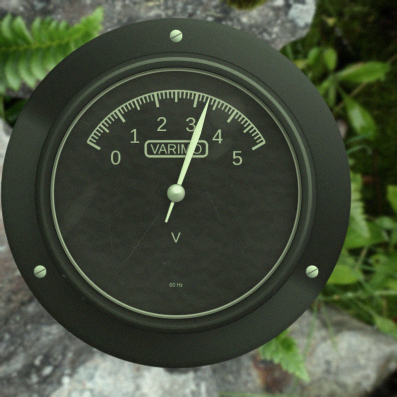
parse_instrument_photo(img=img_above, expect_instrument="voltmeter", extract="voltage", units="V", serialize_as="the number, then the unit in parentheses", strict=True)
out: 3.3 (V)
